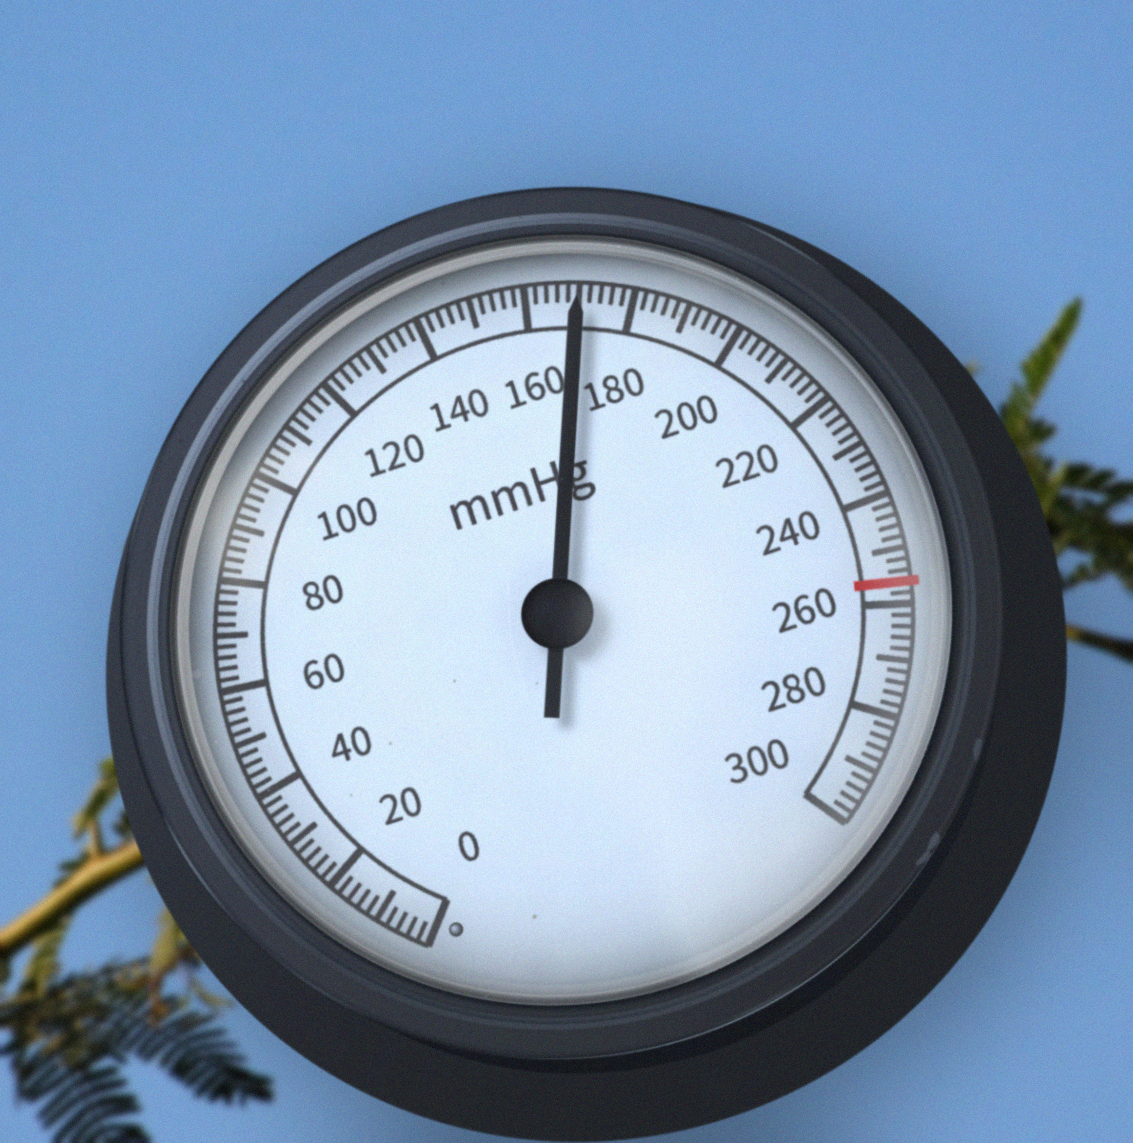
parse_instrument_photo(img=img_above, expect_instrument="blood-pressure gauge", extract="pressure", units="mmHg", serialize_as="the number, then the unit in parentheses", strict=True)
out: 170 (mmHg)
